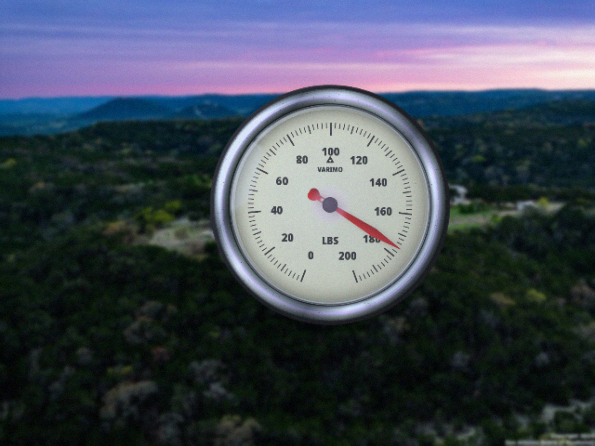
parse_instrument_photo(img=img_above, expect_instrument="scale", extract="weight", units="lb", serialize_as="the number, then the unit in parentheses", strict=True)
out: 176 (lb)
